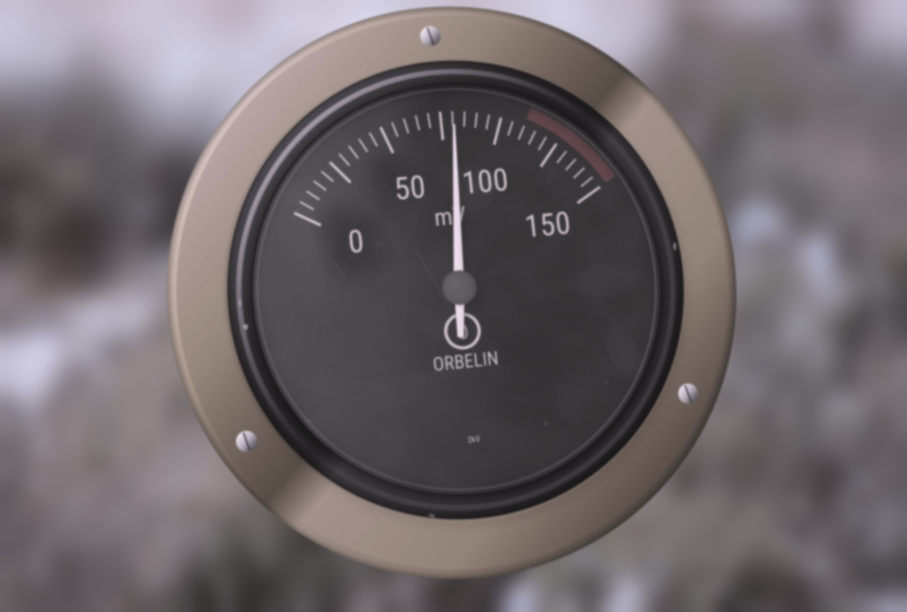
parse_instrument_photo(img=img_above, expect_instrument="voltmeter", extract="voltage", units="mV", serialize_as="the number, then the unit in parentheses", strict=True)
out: 80 (mV)
